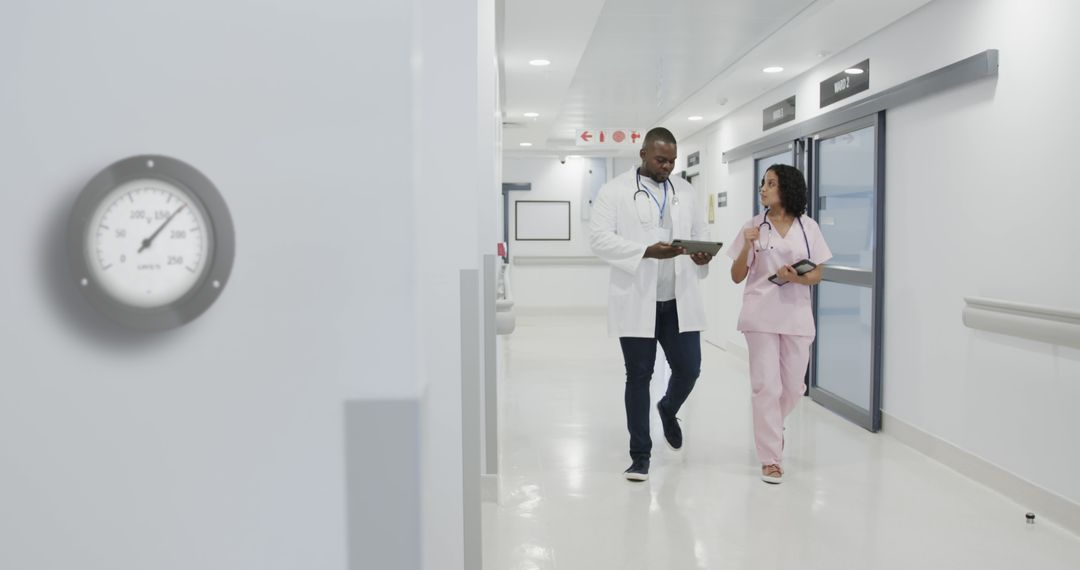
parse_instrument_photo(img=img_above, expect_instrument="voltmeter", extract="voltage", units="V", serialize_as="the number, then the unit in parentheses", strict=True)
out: 170 (V)
